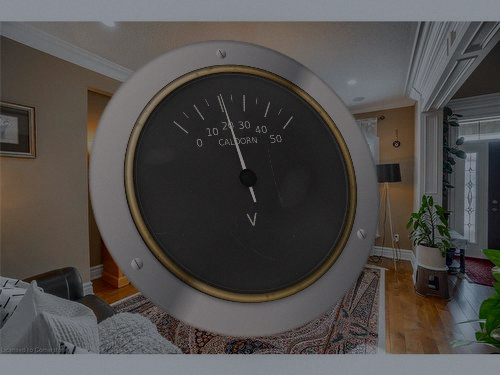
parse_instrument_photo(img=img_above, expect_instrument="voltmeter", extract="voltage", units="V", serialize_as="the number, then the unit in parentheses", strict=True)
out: 20 (V)
